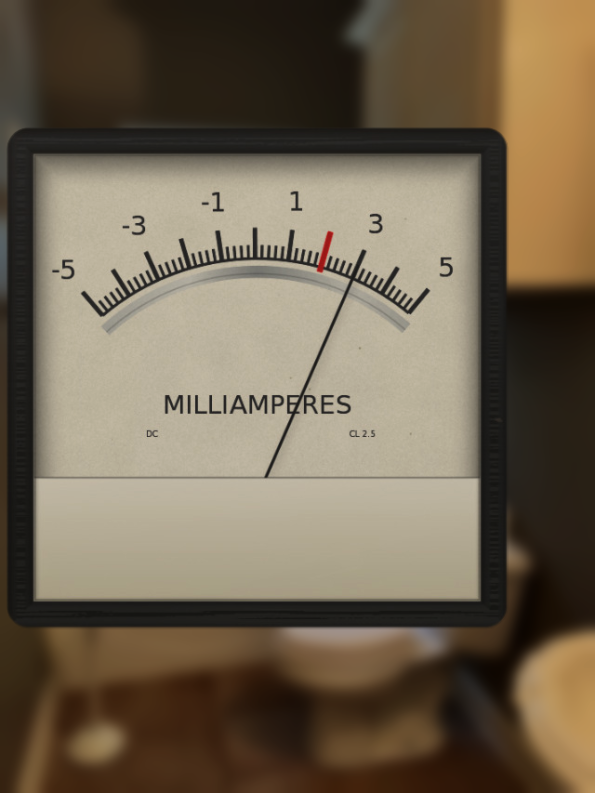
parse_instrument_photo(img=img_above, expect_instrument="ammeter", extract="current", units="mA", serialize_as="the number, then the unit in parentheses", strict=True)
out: 3 (mA)
